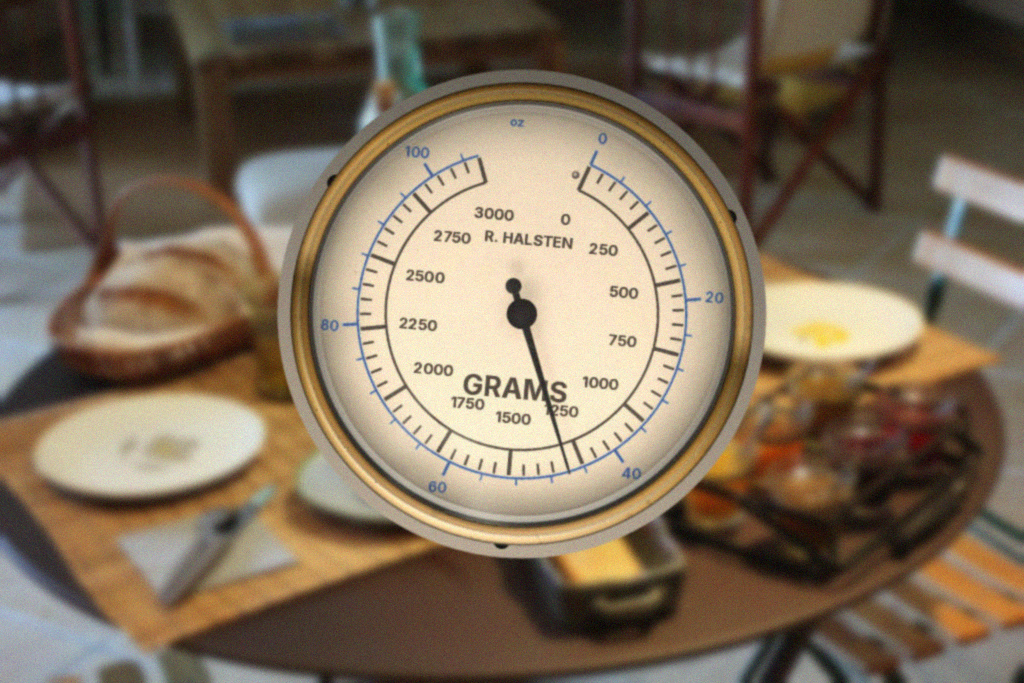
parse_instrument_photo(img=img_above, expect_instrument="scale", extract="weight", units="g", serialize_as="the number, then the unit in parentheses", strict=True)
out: 1300 (g)
